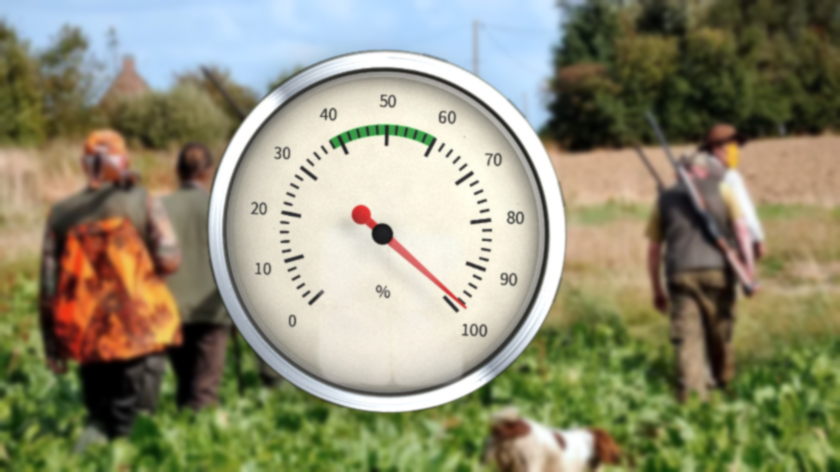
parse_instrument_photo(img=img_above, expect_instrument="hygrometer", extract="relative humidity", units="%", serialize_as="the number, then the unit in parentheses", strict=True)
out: 98 (%)
